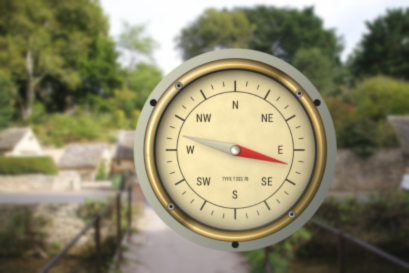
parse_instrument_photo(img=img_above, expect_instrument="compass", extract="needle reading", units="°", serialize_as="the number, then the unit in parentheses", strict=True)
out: 105 (°)
